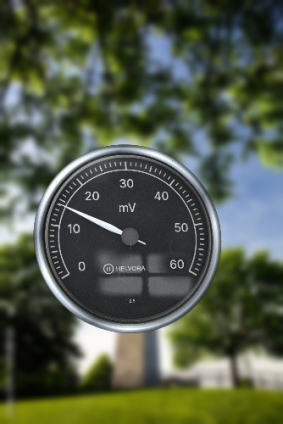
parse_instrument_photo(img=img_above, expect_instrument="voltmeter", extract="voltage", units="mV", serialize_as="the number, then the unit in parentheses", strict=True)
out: 14 (mV)
